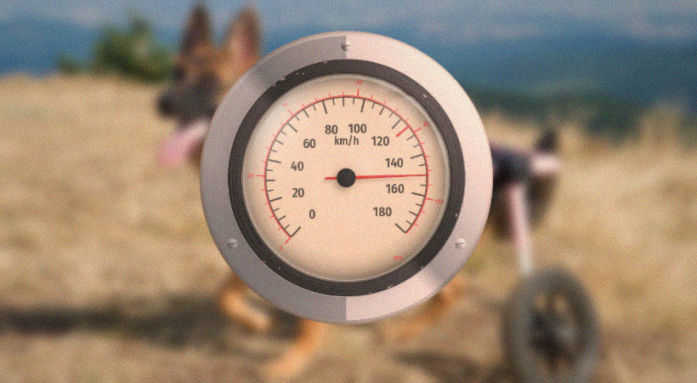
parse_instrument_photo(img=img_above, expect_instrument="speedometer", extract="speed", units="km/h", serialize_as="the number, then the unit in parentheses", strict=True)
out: 150 (km/h)
